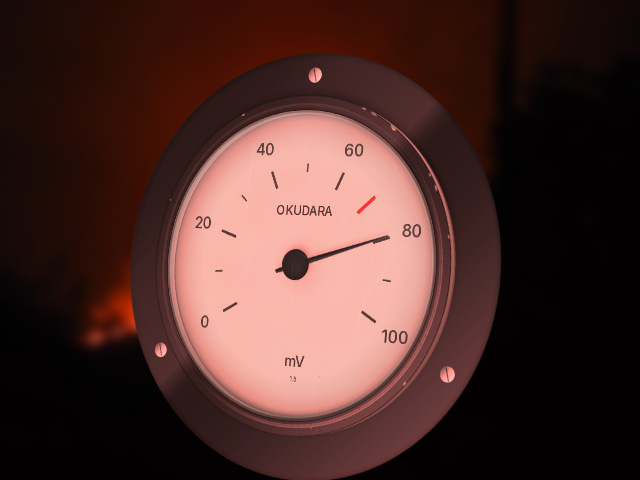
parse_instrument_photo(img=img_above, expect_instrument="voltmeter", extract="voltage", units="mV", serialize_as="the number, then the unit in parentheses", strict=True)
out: 80 (mV)
